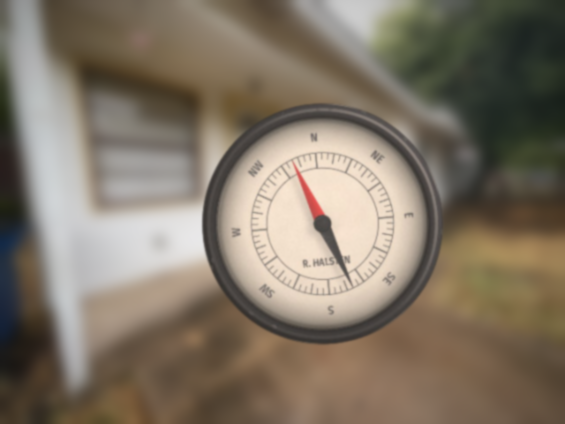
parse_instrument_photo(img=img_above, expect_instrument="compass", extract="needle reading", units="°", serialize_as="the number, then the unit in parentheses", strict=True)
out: 340 (°)
